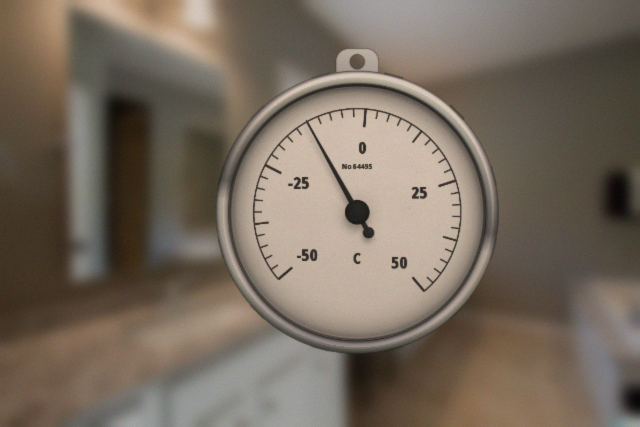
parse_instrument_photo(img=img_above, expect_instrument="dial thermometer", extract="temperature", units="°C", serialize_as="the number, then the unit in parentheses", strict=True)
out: -12.5 (°C)
